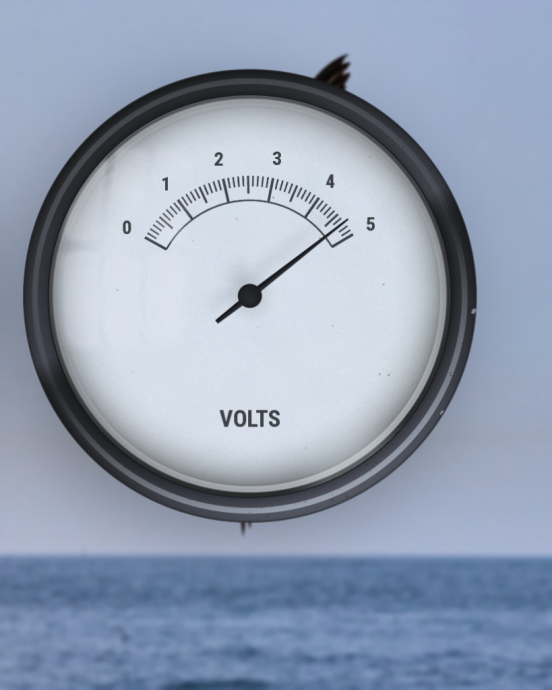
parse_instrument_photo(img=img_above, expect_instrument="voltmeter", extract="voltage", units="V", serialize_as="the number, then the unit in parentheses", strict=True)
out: 4.7 (V)
